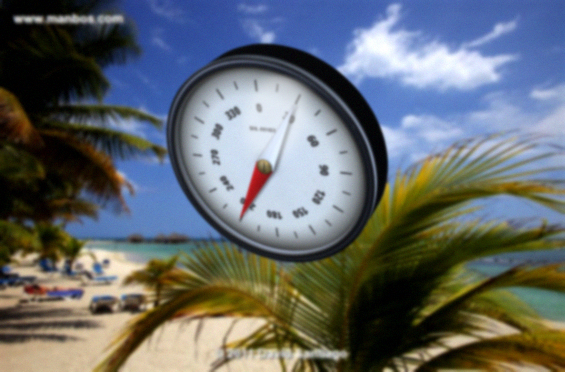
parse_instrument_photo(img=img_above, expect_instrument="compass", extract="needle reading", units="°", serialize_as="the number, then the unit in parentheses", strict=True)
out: 210 (°)
